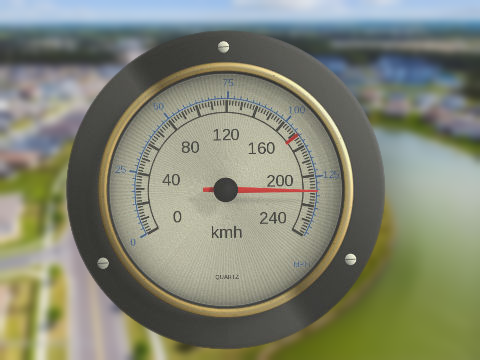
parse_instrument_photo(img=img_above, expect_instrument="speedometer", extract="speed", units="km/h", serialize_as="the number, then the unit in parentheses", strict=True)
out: 210 (km/h)
